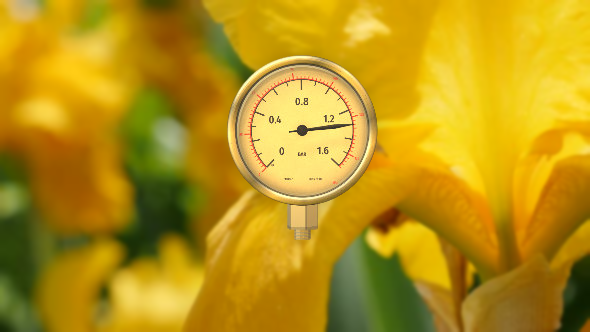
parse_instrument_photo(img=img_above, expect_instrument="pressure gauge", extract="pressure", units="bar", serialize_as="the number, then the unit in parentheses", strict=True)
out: 1.3 (bar)
